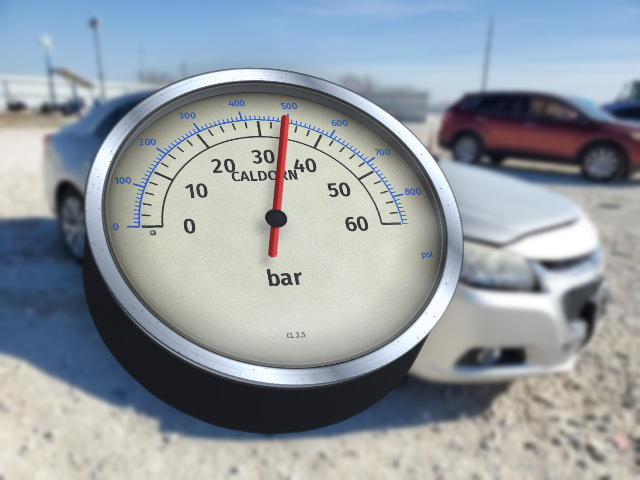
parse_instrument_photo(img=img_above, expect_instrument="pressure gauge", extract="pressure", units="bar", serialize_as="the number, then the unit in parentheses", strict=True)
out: 34 (bar)
